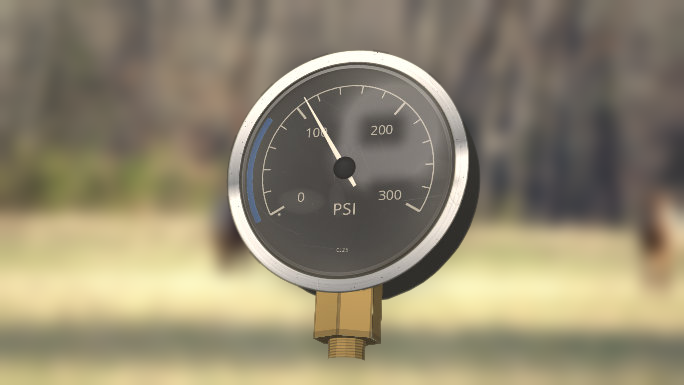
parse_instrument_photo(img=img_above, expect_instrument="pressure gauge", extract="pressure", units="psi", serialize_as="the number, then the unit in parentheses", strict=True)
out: 110 (psi)
